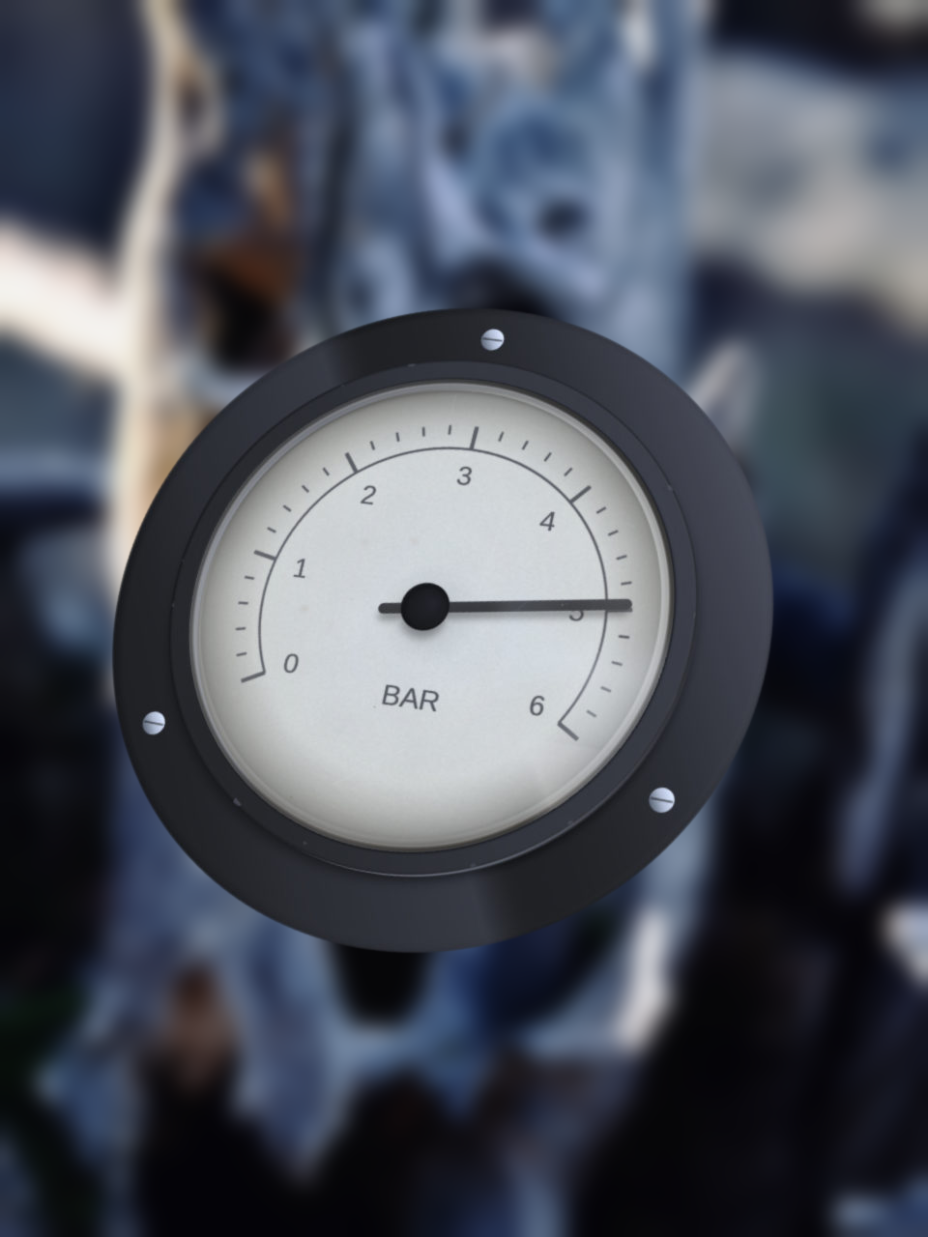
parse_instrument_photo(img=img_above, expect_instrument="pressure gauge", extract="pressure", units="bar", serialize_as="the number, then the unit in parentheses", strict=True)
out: 5 (bar)
